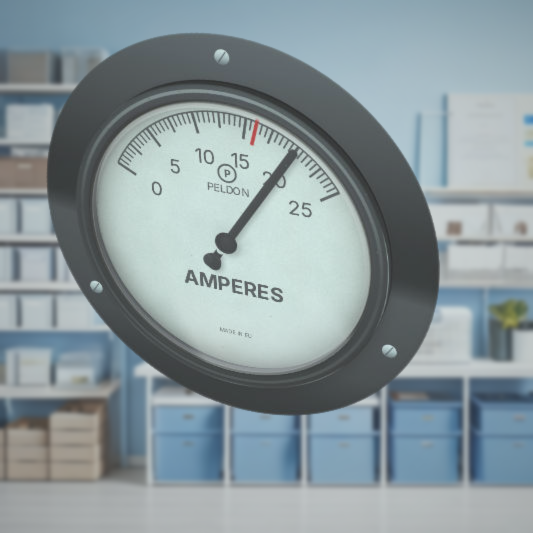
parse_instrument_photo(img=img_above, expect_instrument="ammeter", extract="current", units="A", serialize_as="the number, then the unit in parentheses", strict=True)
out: 20 (A)
